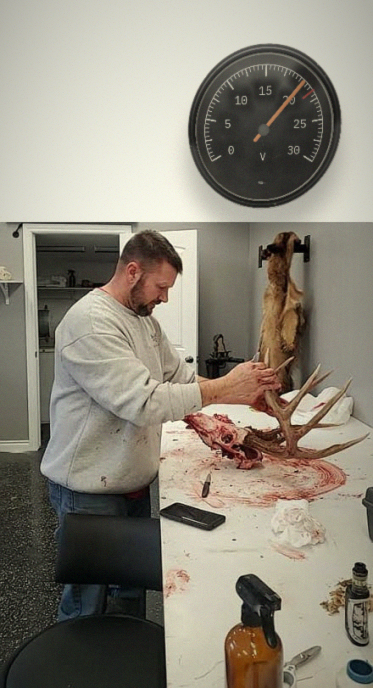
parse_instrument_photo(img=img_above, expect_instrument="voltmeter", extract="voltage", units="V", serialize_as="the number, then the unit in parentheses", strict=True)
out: 20 (V)
